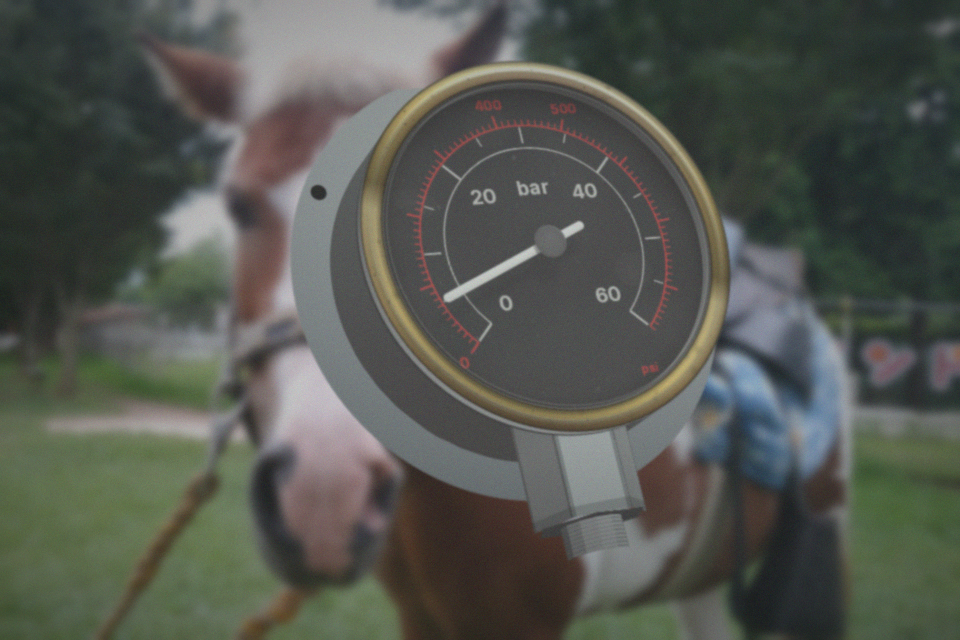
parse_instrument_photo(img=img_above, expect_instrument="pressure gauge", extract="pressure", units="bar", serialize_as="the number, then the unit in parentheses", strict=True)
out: 5 (bar)
